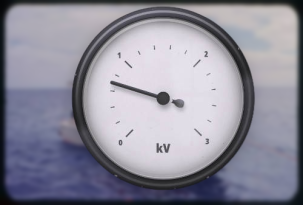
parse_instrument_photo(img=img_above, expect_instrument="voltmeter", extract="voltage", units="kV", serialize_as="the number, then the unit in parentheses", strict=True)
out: 0.7 (kV)
